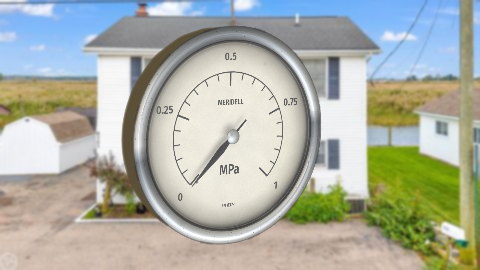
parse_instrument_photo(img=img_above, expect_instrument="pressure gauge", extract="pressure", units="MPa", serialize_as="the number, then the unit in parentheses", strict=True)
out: 0 (MPa)
